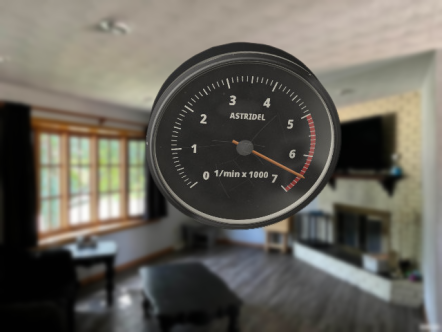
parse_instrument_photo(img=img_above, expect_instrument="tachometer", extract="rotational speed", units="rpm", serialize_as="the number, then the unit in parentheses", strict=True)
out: 6500 (rpm)
